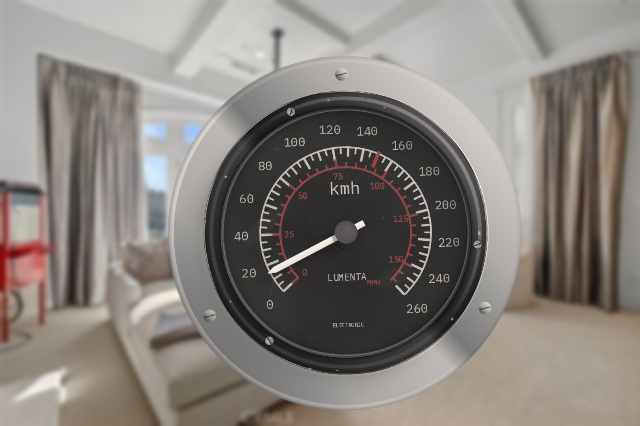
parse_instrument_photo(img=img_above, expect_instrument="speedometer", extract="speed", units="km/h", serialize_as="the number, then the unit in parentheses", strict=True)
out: 15 (km/h)
